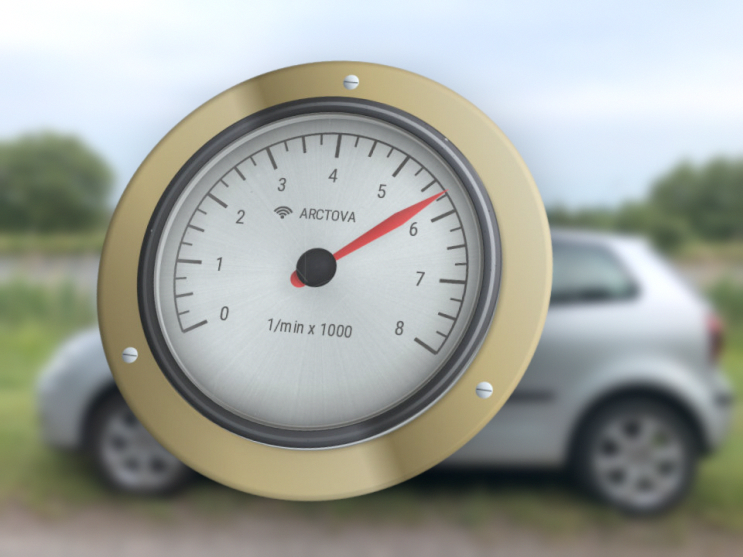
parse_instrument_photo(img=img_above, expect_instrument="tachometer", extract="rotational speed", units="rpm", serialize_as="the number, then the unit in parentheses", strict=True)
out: 5750 (rpm)
